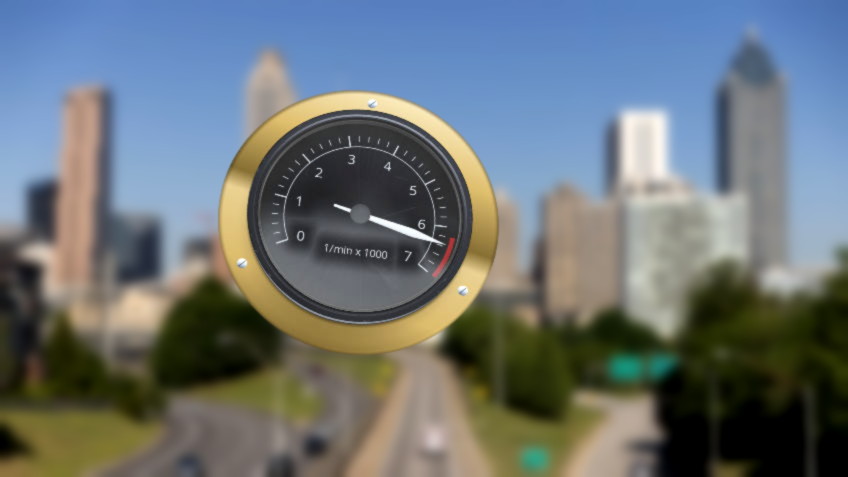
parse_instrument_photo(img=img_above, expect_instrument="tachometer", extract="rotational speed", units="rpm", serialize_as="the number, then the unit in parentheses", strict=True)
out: 6400 (rpm)
